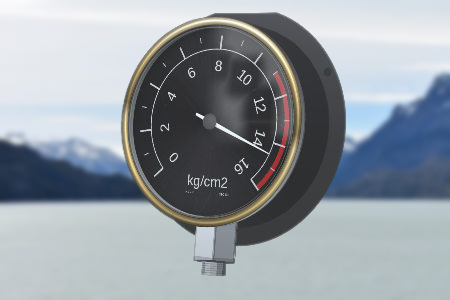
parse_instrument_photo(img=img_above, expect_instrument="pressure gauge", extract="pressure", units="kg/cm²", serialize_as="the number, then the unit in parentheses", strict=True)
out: 14.5 (kg/cm²)
